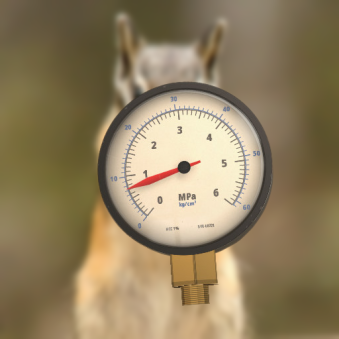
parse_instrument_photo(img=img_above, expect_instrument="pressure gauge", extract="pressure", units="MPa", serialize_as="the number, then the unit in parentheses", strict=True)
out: 0.7 (MPa)
